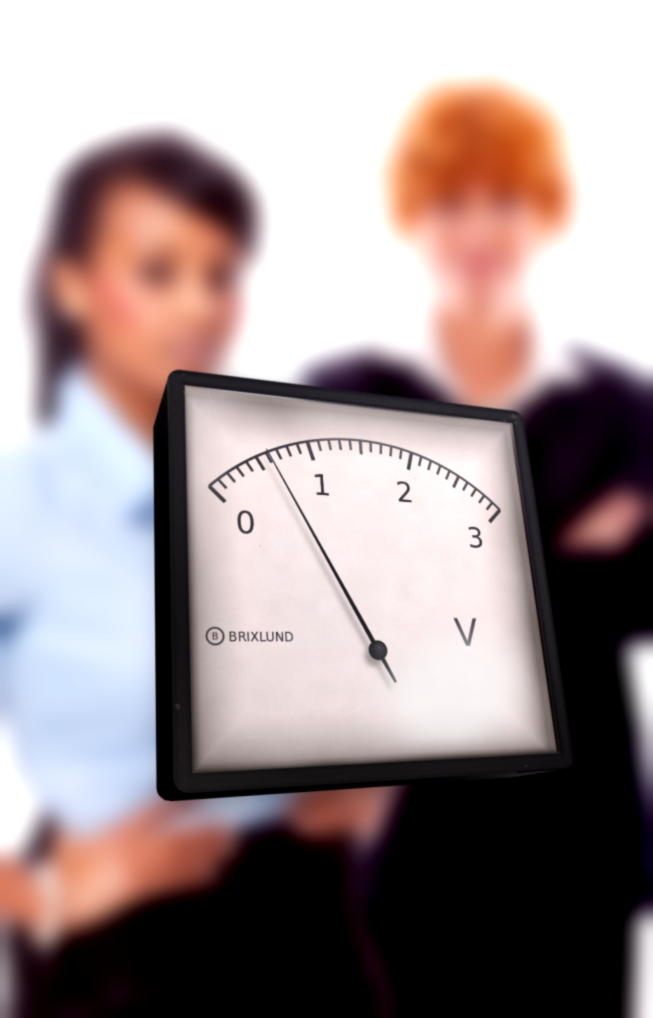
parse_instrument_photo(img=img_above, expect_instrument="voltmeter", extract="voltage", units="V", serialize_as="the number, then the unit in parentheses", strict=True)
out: 0.6 (V)
